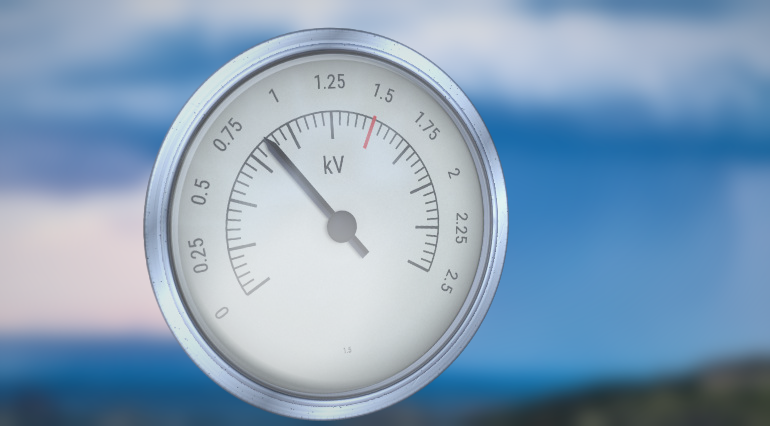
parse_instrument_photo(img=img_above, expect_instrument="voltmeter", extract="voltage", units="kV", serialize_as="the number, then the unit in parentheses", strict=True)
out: 0.85 (kV)
